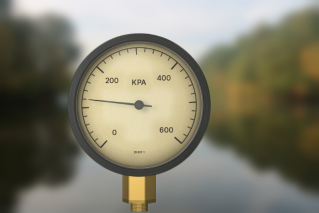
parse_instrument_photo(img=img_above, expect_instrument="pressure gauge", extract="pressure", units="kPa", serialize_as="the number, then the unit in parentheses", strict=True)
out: 120 (kPa)
